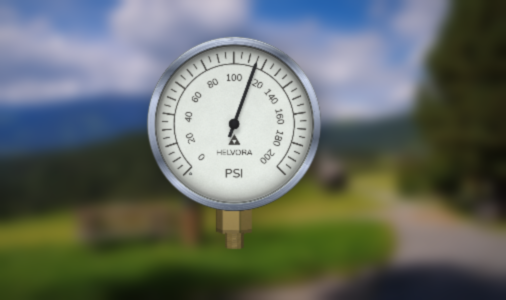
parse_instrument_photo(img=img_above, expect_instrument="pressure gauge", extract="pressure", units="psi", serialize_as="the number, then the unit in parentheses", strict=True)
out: 115 (psi)
